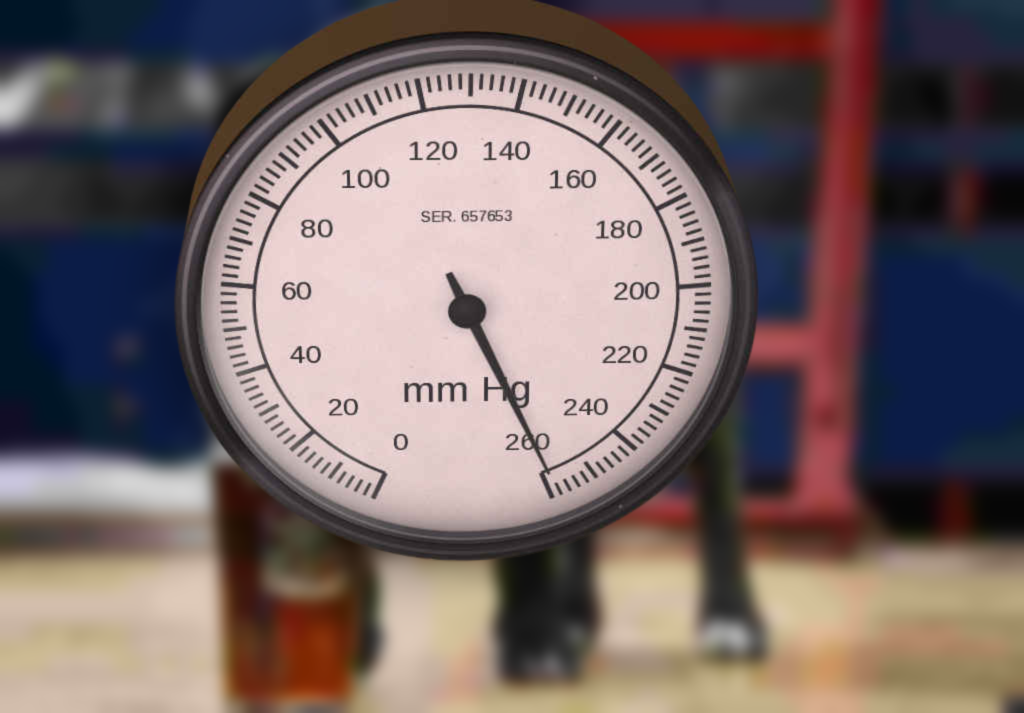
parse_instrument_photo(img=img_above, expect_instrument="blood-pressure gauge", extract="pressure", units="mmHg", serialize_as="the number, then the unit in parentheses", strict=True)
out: 258 (mmHg)
